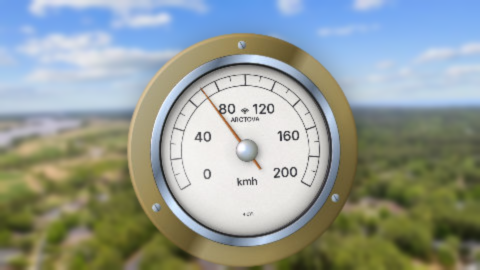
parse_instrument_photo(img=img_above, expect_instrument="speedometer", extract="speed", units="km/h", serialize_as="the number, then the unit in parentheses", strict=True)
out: 70 (km/h)
